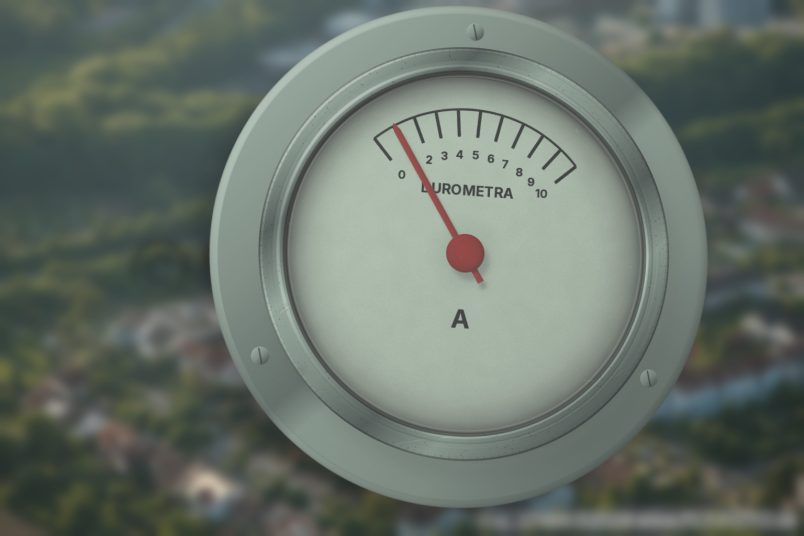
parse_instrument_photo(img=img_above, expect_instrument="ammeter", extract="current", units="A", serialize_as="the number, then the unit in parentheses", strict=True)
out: 1 (A)
